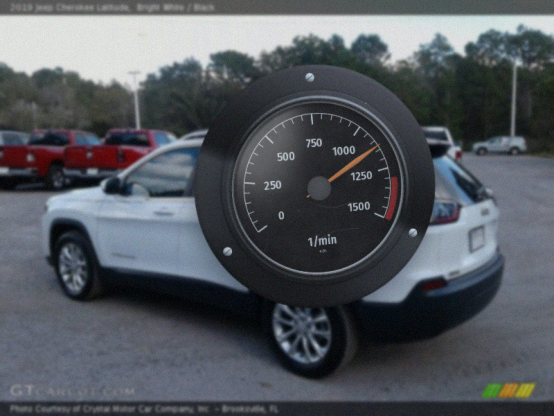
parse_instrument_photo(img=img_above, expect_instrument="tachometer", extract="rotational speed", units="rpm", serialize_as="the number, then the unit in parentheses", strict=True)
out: 1125 (rpm)
